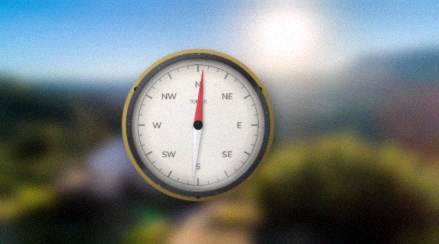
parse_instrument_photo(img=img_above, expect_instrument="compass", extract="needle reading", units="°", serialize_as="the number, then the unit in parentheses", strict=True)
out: 5 (°)
